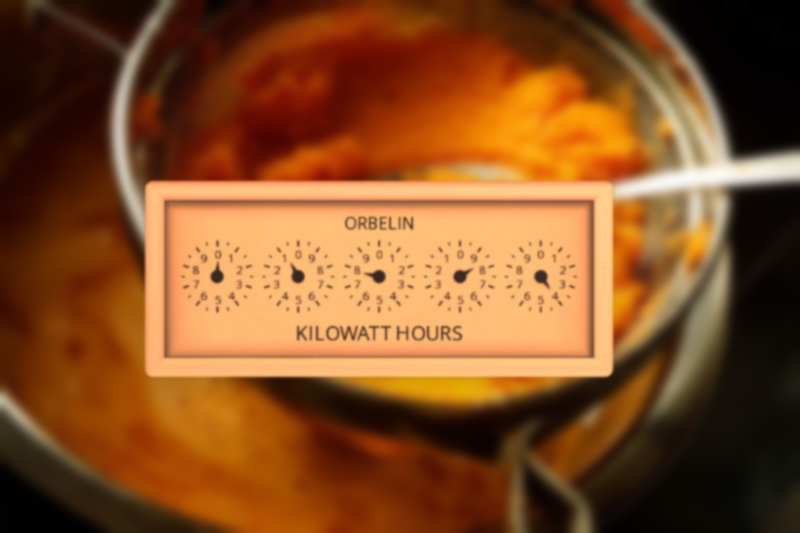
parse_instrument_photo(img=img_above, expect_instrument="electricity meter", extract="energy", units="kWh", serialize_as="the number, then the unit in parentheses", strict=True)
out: 784 (kWh)
